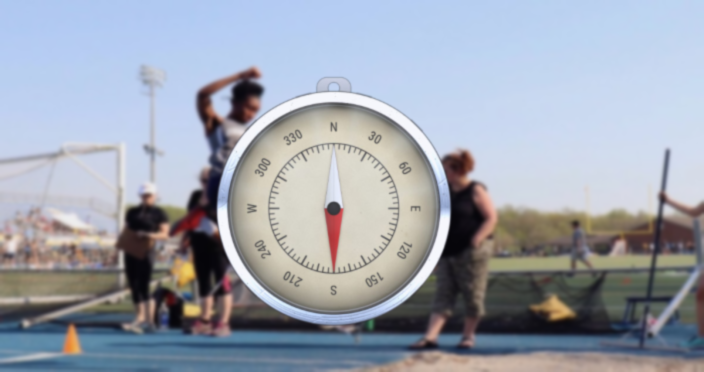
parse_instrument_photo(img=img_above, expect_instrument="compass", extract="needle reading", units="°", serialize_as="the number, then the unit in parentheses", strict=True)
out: 180 (°)
